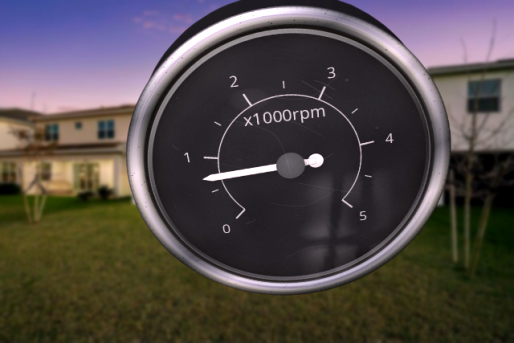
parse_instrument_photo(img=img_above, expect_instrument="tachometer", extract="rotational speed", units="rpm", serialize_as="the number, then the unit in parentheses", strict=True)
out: 750 (rpm)
